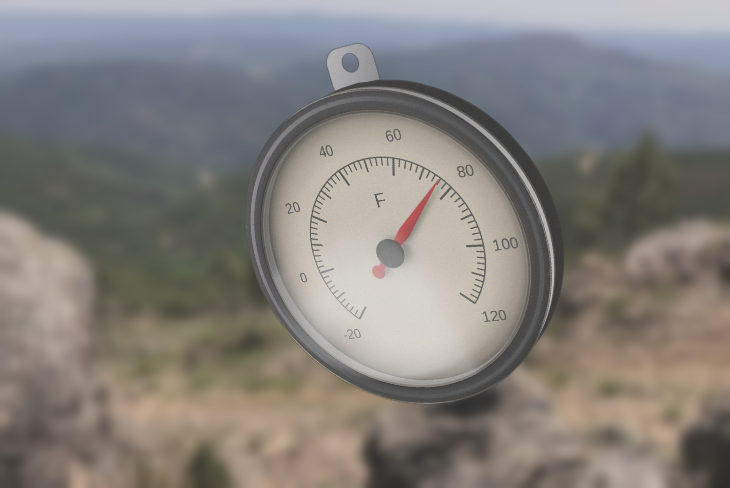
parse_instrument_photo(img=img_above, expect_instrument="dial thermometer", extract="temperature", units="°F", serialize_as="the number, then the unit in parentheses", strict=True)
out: 76 (°F)
